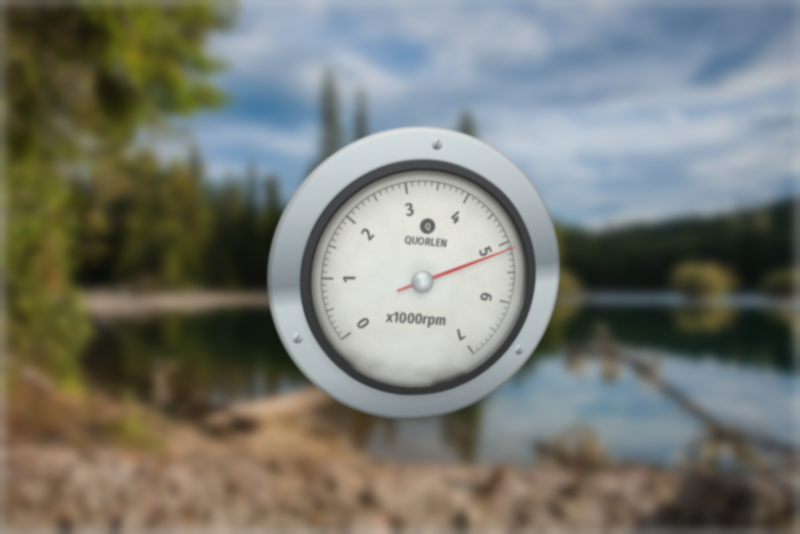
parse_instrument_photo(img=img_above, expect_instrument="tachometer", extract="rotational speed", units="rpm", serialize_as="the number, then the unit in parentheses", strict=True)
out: 5100 (rpm)
